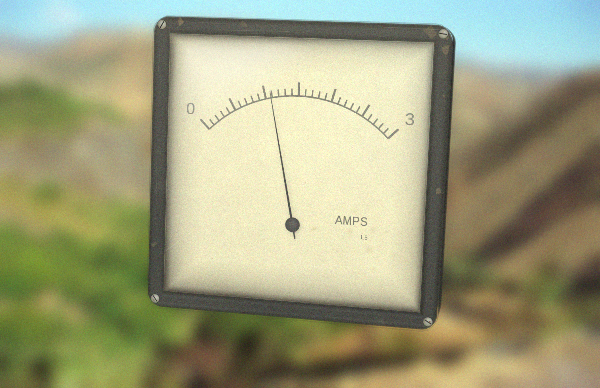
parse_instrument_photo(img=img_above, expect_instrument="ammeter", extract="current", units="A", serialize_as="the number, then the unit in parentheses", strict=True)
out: 1.1 (A)
